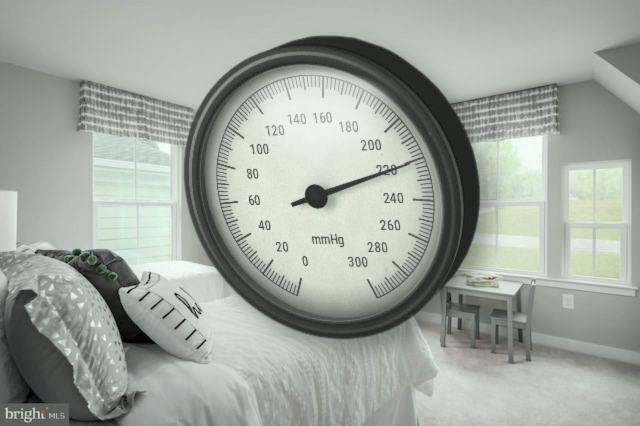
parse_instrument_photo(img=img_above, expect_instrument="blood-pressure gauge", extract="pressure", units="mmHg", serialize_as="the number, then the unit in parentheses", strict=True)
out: 220 (mmHg)
